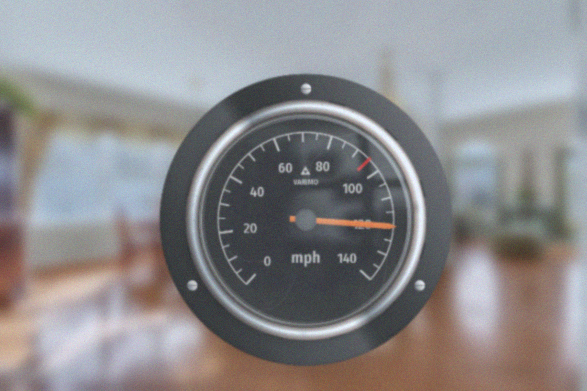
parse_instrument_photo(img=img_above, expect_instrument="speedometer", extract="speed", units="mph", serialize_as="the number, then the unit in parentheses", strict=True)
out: 120 (mph)
